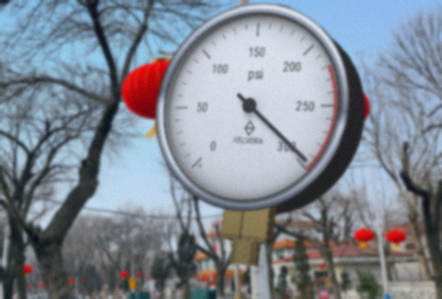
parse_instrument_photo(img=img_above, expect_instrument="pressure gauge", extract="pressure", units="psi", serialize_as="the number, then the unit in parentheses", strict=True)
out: 295 (psi)
